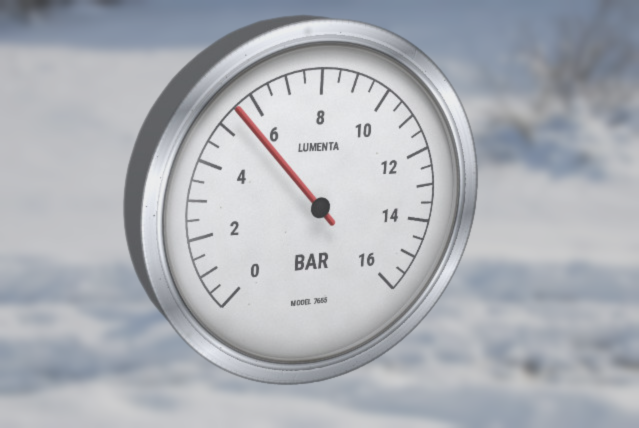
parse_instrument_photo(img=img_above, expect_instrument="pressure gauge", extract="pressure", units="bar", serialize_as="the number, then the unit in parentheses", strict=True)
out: 5.5 (bar)
